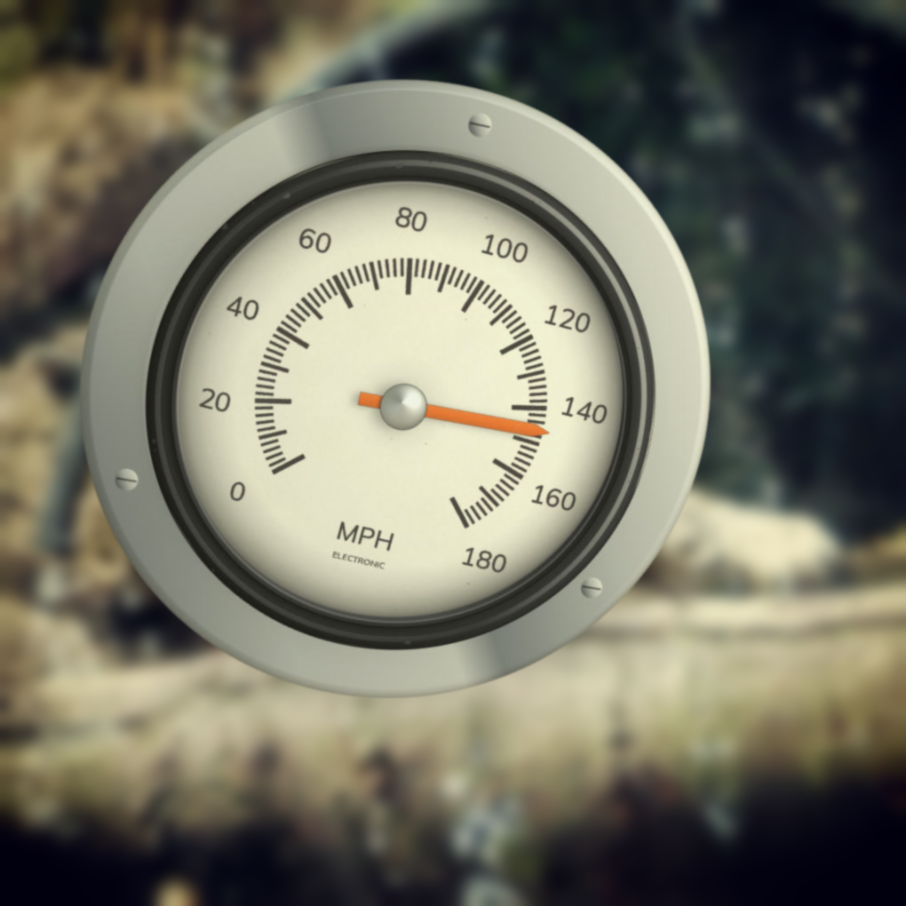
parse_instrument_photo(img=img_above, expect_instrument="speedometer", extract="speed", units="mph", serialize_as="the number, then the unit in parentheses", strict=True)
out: 146 (mph)
